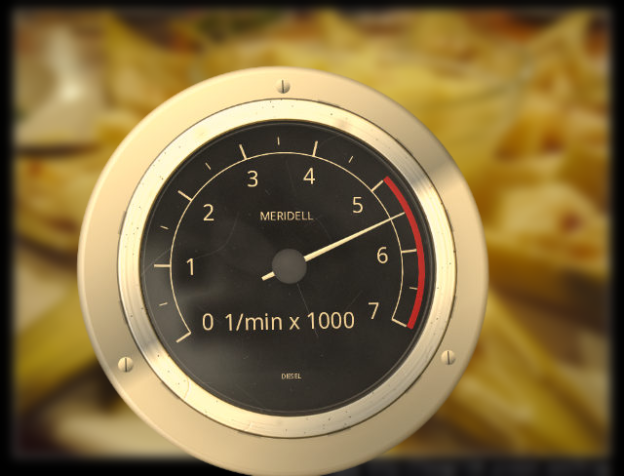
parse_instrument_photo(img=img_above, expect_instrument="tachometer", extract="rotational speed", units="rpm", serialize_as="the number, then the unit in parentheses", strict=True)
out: 5500 (rpm)
